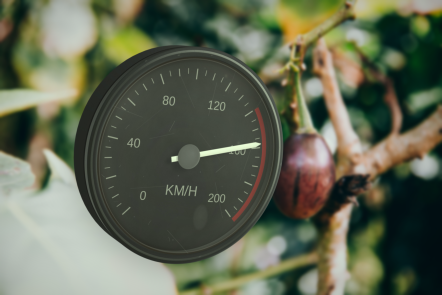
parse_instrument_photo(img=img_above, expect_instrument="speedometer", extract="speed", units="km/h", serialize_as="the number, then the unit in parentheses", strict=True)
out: 157.5 (km/h)
